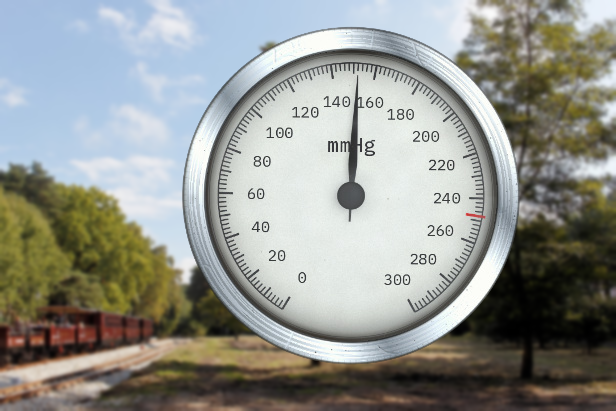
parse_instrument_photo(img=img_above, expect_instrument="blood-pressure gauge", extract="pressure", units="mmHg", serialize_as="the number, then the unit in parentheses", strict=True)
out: 152 (mmHg)
